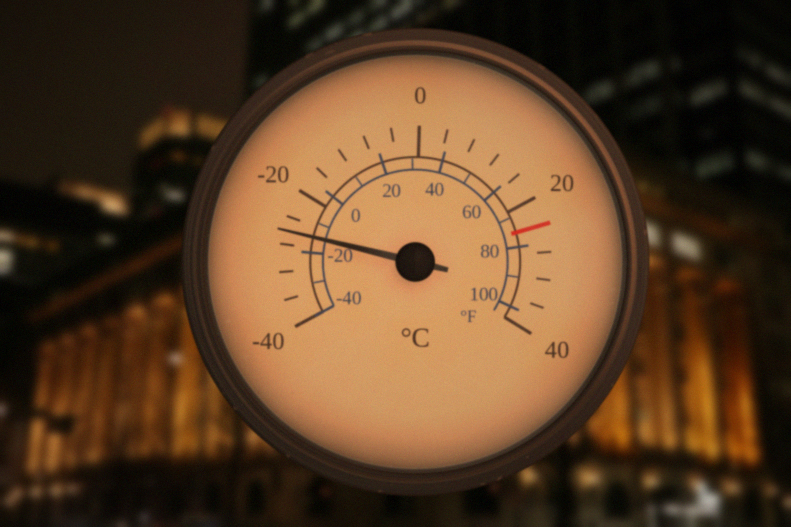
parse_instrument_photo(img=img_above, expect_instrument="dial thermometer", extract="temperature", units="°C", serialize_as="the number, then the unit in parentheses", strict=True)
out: -26 (°C)
